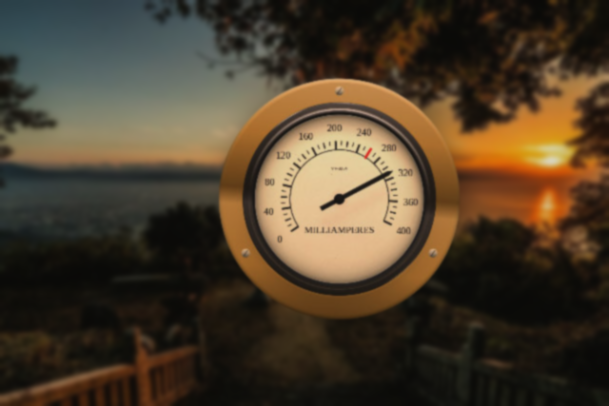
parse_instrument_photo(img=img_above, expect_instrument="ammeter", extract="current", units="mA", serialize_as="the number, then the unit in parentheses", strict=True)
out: 310 (mA)
